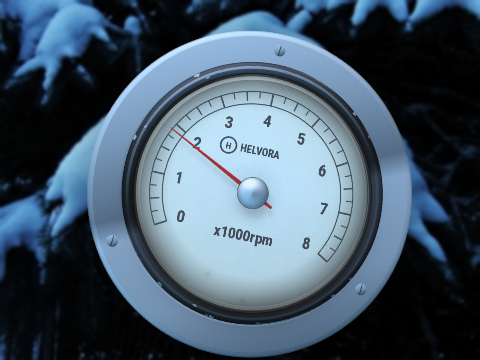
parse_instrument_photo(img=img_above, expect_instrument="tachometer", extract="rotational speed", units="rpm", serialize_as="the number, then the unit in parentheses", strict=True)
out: 1875 (rpm)
